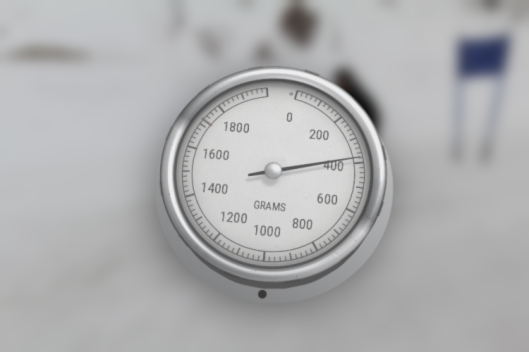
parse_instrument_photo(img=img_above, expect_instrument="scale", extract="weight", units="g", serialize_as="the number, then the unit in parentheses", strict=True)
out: 380 (g)
